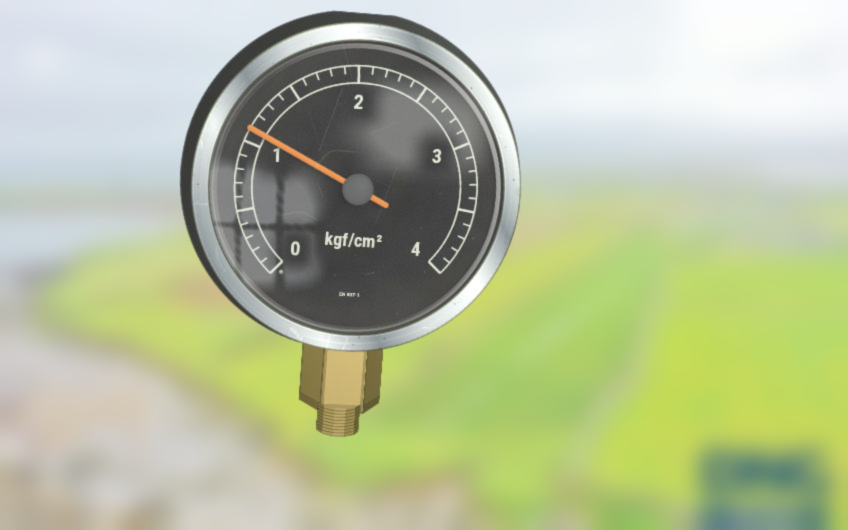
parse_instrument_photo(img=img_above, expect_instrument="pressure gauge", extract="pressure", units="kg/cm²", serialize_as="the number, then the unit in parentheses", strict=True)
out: 1.1 (kg/cm²)
